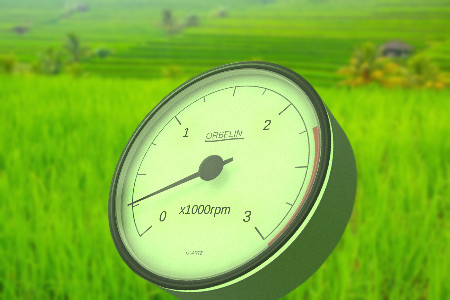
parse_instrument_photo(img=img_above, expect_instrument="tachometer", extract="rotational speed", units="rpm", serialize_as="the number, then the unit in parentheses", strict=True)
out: 250 (rpm)
